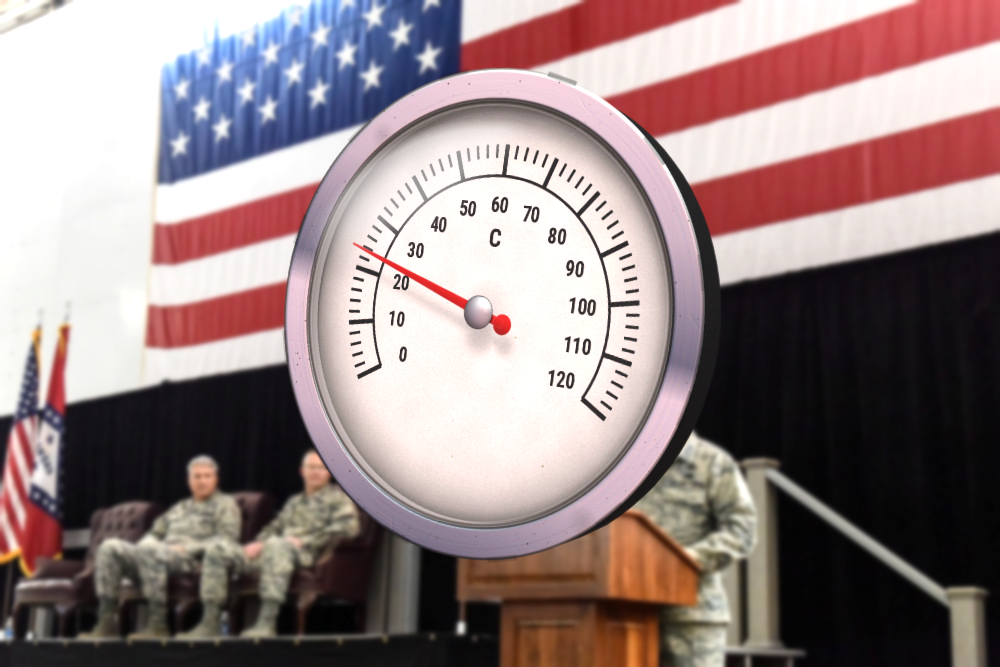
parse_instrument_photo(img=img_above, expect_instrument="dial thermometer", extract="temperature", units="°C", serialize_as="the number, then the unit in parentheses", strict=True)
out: 24 (°C)
